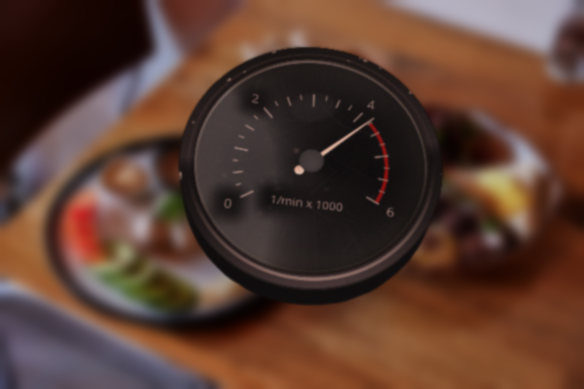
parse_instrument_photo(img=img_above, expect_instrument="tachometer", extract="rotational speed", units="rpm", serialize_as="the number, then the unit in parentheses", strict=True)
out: 4250 (rpm)
